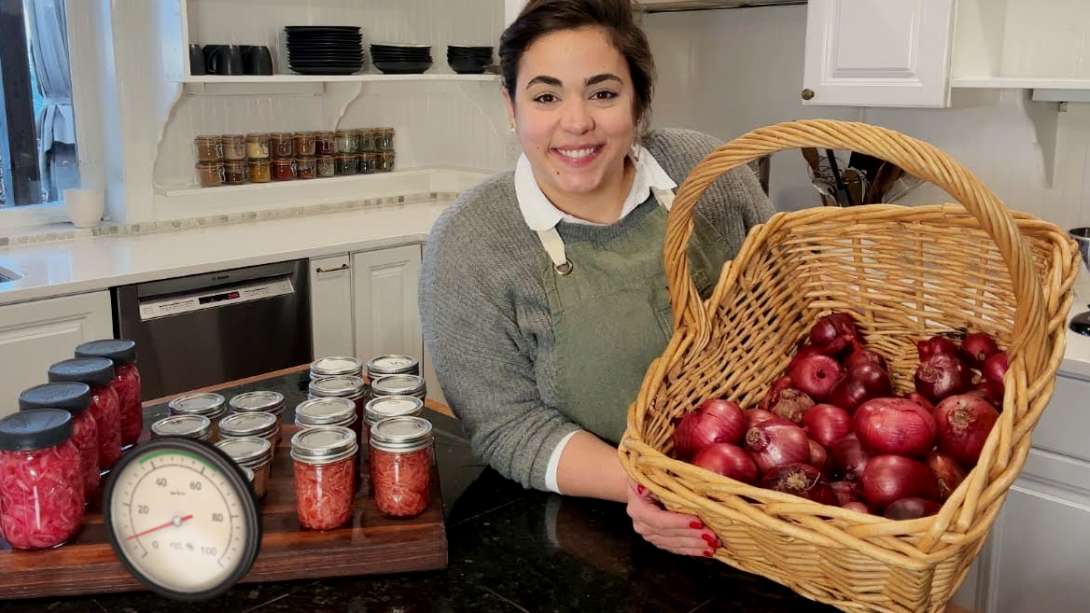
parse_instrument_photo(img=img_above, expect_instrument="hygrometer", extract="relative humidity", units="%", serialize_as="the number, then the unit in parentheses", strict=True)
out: 8 (%)
